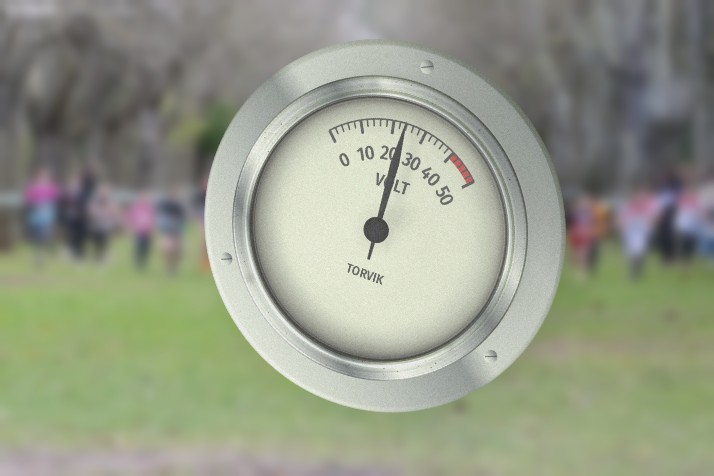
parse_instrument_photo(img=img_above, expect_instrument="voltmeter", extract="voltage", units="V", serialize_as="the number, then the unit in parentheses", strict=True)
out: 24 (V)
